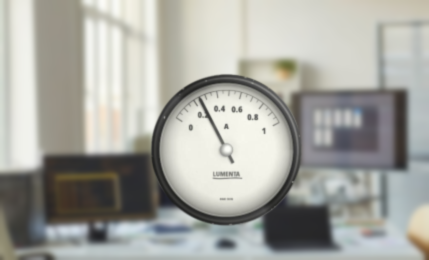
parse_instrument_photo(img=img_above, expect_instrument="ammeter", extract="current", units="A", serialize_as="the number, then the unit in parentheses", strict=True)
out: 0.25 (A)
